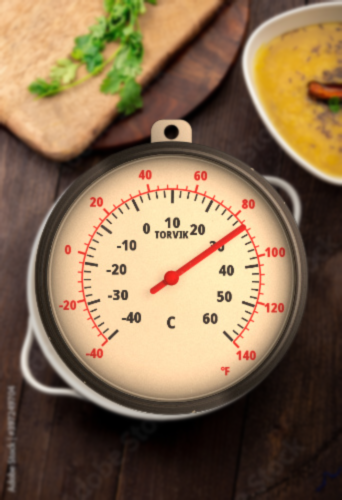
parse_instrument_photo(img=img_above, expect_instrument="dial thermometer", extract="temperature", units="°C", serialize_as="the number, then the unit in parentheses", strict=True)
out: 30 (°C)
